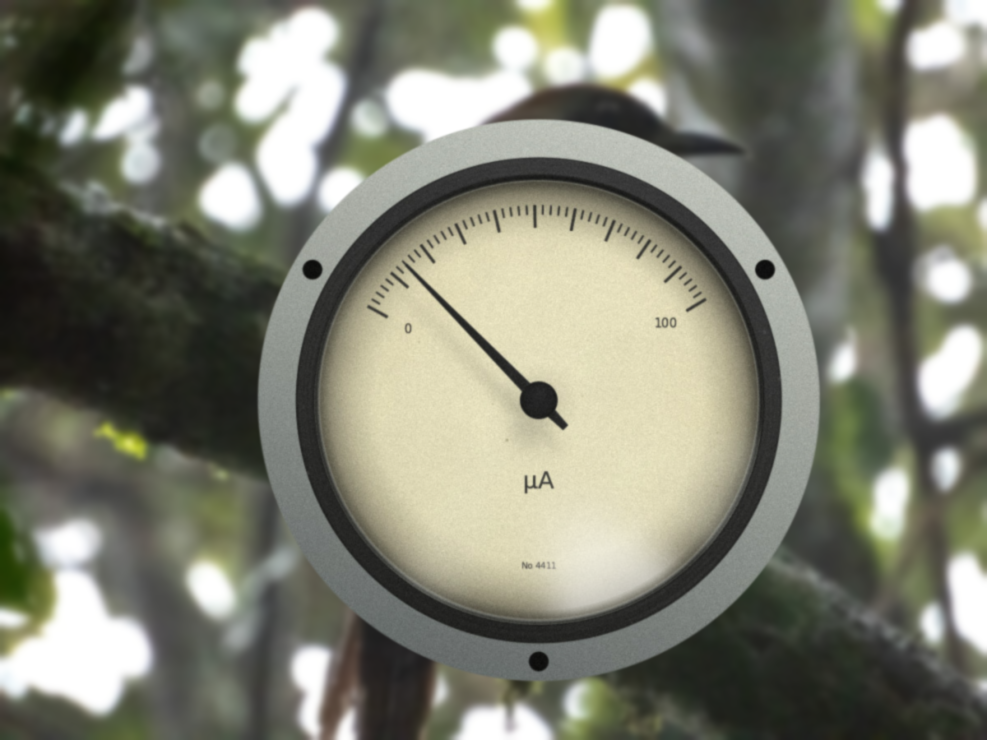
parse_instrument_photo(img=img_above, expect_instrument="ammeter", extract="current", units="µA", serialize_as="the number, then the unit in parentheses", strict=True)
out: 14 (µA)
